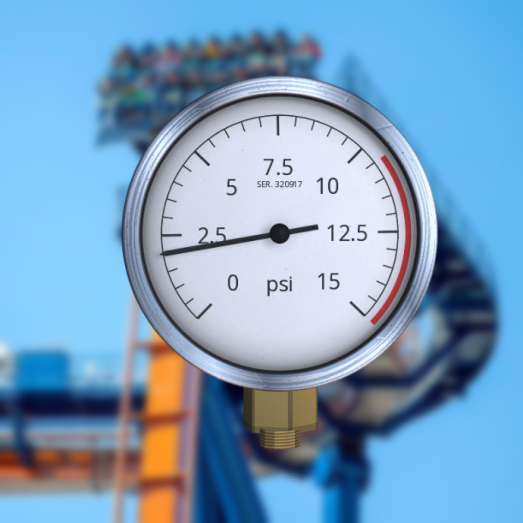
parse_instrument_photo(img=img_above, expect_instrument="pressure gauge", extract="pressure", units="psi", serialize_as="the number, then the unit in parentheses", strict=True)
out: 2 (psi)
